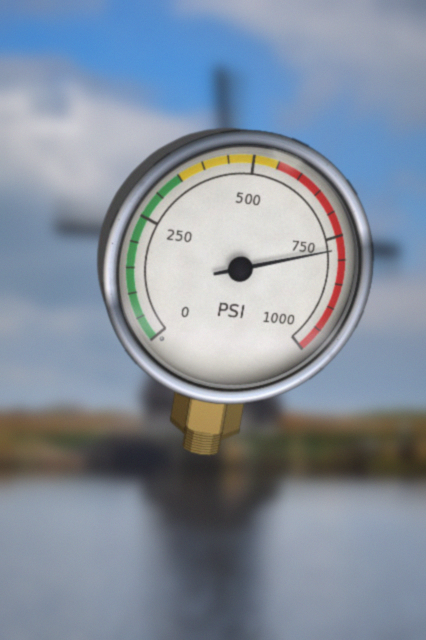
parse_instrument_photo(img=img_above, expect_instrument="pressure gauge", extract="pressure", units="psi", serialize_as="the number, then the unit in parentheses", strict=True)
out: 775 (psi)
